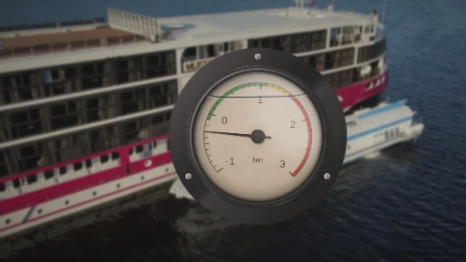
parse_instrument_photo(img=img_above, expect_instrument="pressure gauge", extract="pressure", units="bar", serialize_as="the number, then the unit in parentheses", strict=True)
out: -0.3 (bar)
